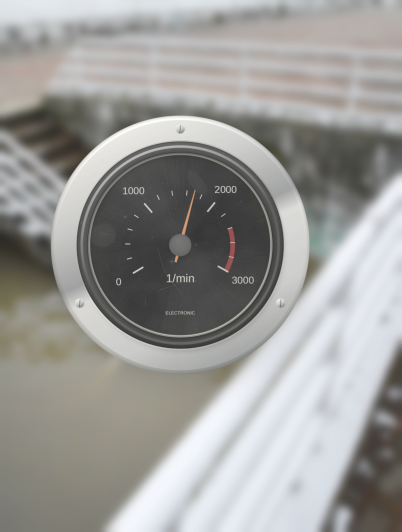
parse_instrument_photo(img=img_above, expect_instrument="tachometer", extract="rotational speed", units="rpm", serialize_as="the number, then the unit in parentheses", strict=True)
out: 1700 (rpm)
